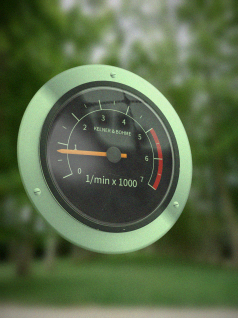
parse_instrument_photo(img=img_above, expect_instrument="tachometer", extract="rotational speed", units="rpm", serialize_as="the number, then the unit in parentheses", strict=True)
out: 750 (rpm)
